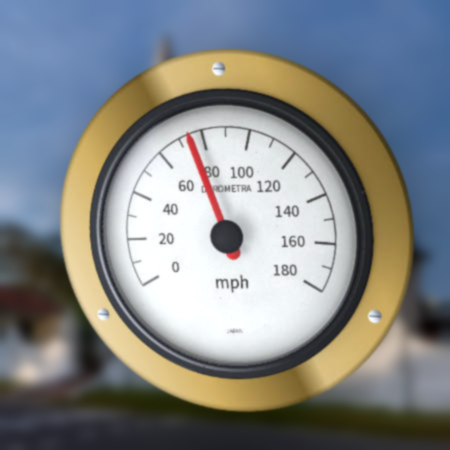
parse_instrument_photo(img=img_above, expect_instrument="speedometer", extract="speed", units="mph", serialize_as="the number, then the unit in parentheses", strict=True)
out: 75 (mph)
